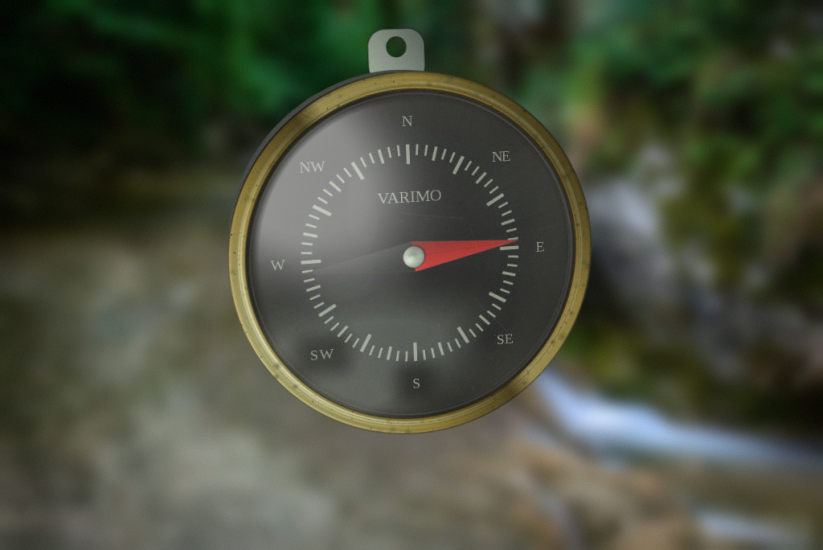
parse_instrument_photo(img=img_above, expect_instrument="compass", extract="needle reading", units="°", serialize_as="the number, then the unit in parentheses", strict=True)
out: 85 (°)
